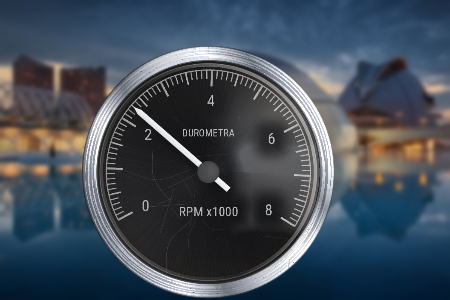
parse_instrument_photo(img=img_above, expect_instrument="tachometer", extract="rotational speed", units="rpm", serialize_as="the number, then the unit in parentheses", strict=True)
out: 2300 (rpm)
